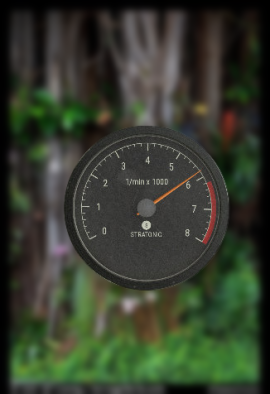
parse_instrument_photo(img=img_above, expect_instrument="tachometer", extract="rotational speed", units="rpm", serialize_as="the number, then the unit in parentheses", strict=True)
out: 5800 (rpm)
